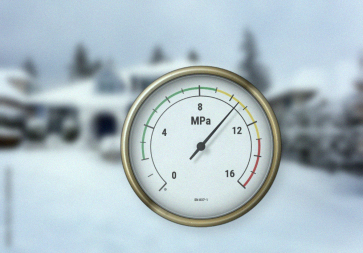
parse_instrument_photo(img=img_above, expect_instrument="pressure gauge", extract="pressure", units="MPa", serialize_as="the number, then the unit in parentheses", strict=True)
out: 10.5 (MPa)
